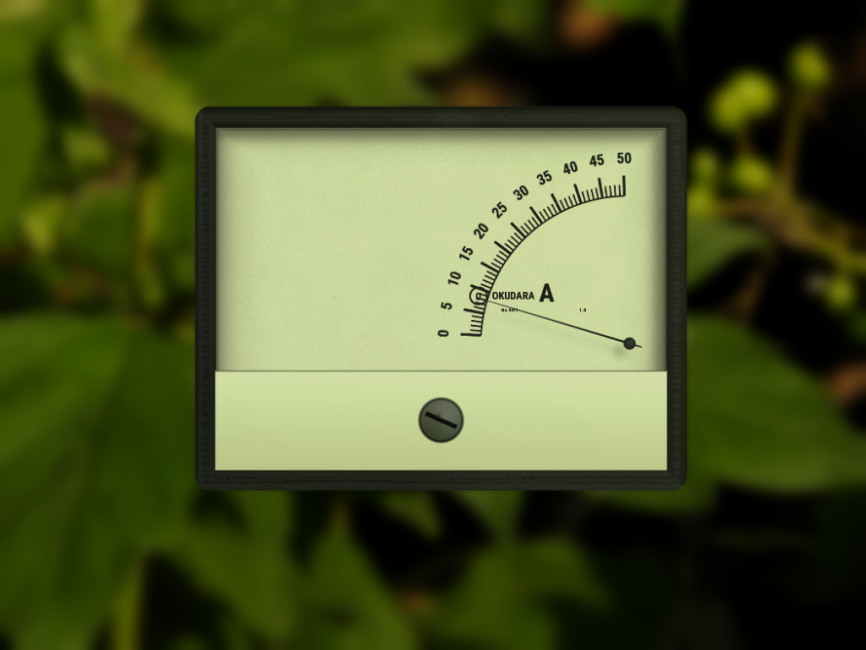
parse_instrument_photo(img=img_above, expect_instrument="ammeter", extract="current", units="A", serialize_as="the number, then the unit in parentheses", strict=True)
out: 8 (A)
